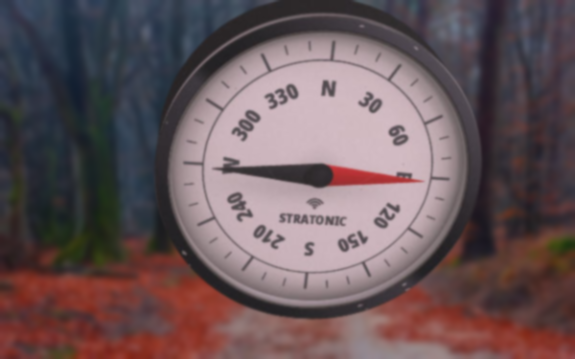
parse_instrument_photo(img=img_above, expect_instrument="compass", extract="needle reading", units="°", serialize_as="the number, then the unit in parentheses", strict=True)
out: 90 (°)
